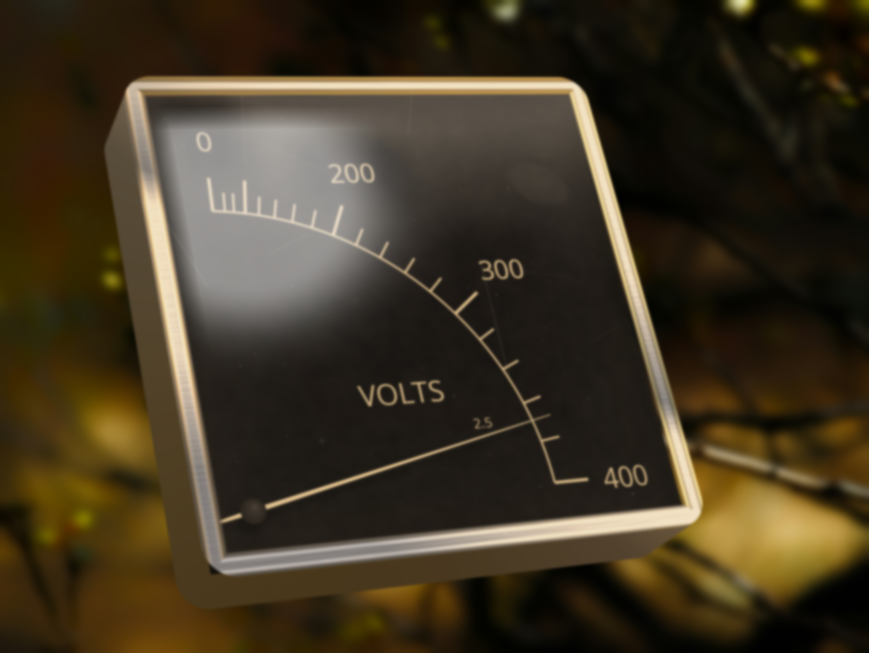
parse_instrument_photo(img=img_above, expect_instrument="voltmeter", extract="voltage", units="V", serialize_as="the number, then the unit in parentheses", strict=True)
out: 370 (V)
